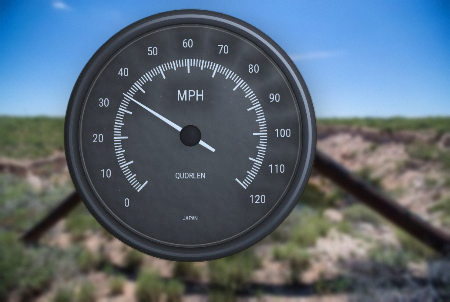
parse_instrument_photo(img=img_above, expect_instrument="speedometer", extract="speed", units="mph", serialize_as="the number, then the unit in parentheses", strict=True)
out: 35 (mph)
